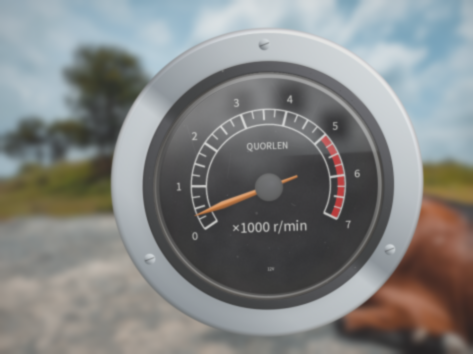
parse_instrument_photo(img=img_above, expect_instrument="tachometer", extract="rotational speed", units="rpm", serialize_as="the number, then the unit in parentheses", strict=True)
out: 375 (rpm)
